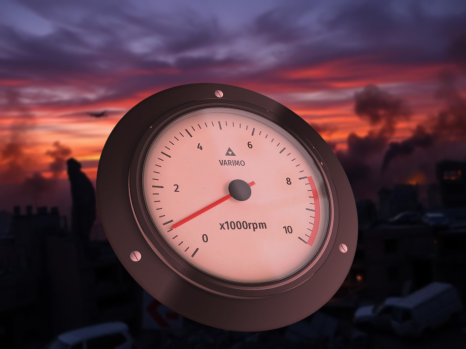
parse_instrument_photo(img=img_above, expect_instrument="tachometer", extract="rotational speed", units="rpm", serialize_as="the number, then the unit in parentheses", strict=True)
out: 800 (rpm)
